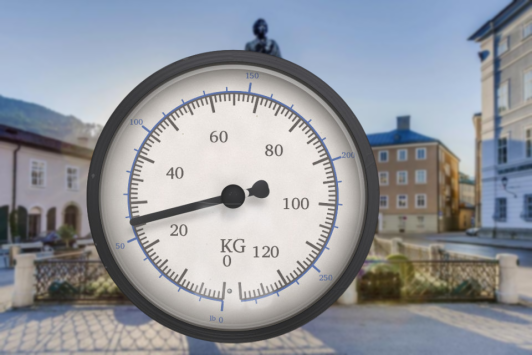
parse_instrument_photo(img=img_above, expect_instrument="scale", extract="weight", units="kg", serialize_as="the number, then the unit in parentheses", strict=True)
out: 26 (kg)
